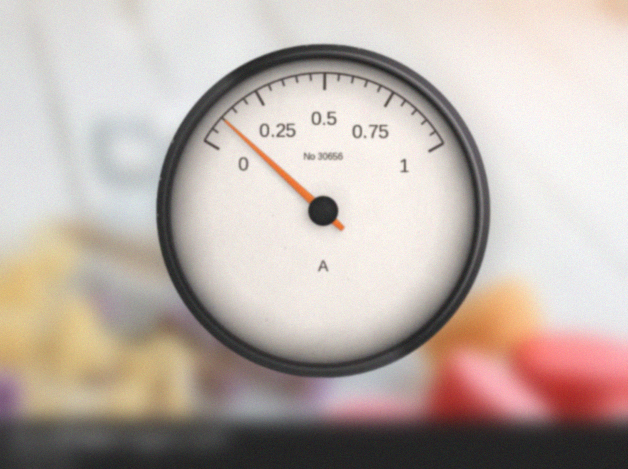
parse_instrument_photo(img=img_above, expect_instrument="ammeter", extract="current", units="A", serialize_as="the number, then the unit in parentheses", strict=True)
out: 0.1 (A)
